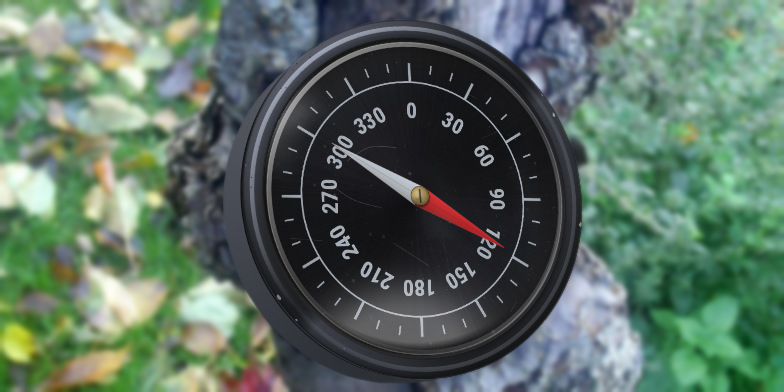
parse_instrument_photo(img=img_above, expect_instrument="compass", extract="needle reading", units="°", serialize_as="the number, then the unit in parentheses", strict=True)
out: 120 (°)
